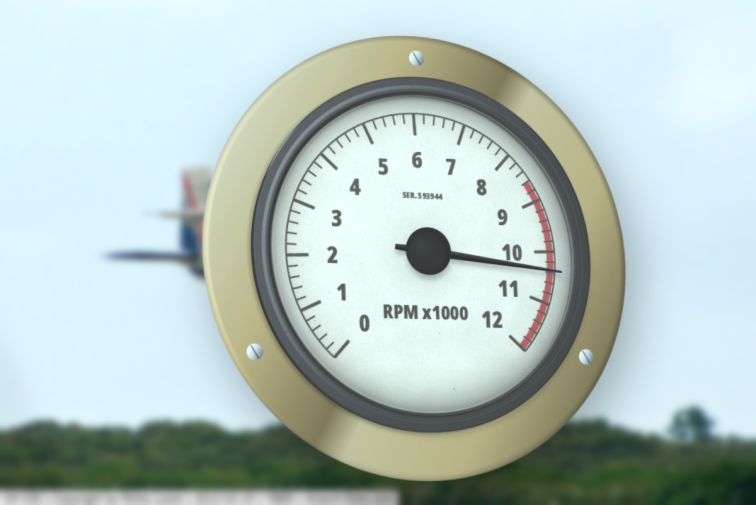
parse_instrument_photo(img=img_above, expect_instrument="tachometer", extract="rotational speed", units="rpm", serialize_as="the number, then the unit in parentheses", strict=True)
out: 10400 (rpm)
